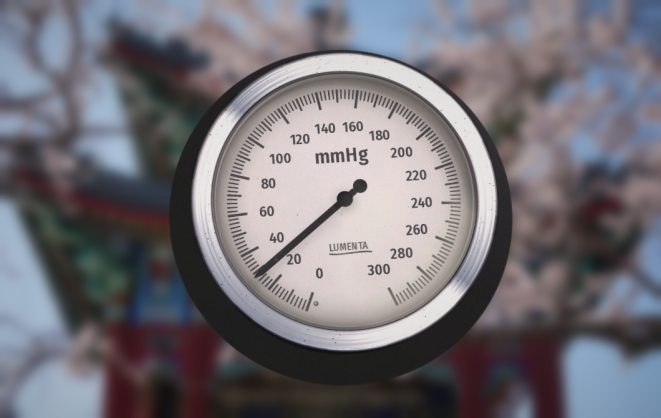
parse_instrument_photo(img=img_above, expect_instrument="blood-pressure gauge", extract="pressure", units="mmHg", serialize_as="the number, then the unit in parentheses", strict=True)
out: 28 (mmHg)
